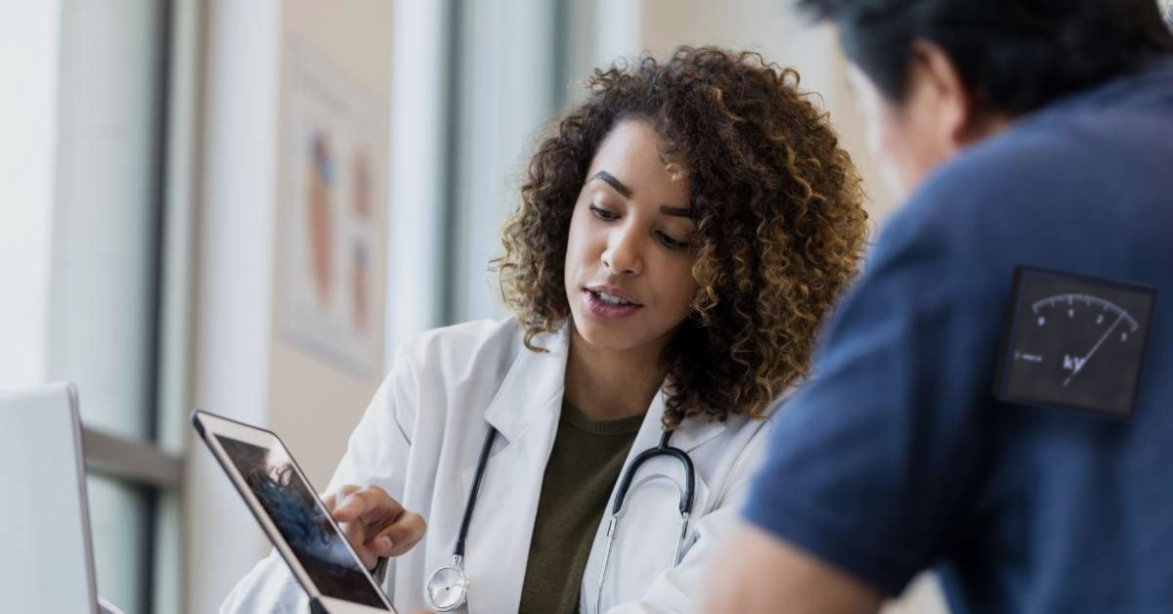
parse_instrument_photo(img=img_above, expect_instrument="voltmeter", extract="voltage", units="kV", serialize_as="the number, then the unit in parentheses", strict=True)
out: 2.5 (kV)
